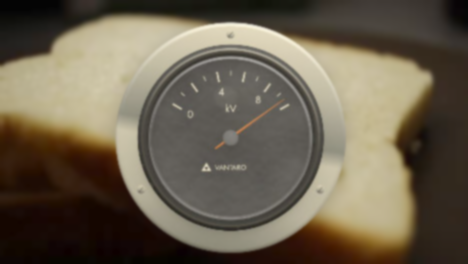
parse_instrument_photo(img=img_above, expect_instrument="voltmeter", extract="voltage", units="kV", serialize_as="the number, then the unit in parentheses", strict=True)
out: 9.5 (kV)
